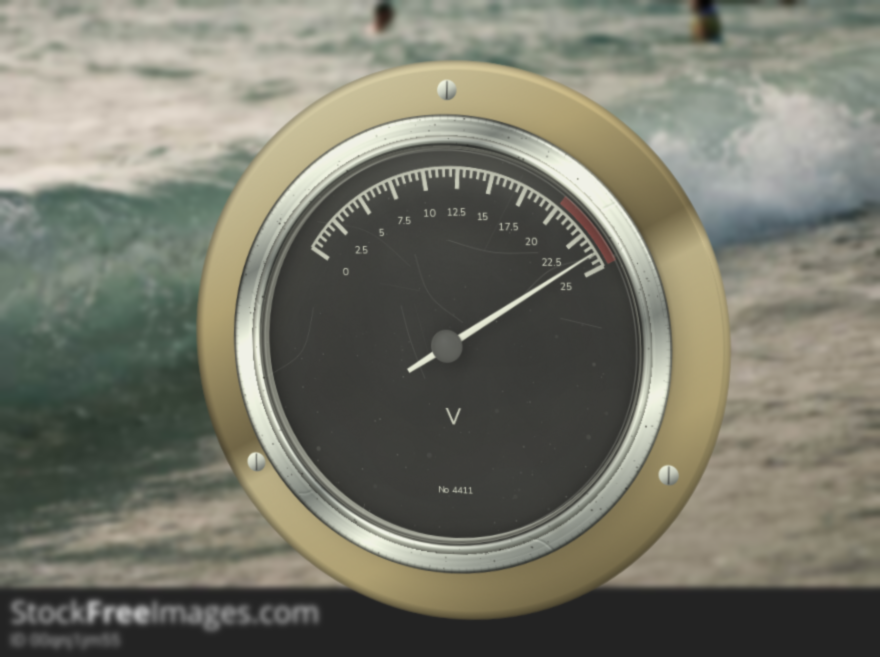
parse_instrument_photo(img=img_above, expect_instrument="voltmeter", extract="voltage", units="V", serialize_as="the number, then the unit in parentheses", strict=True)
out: 24 (V)
